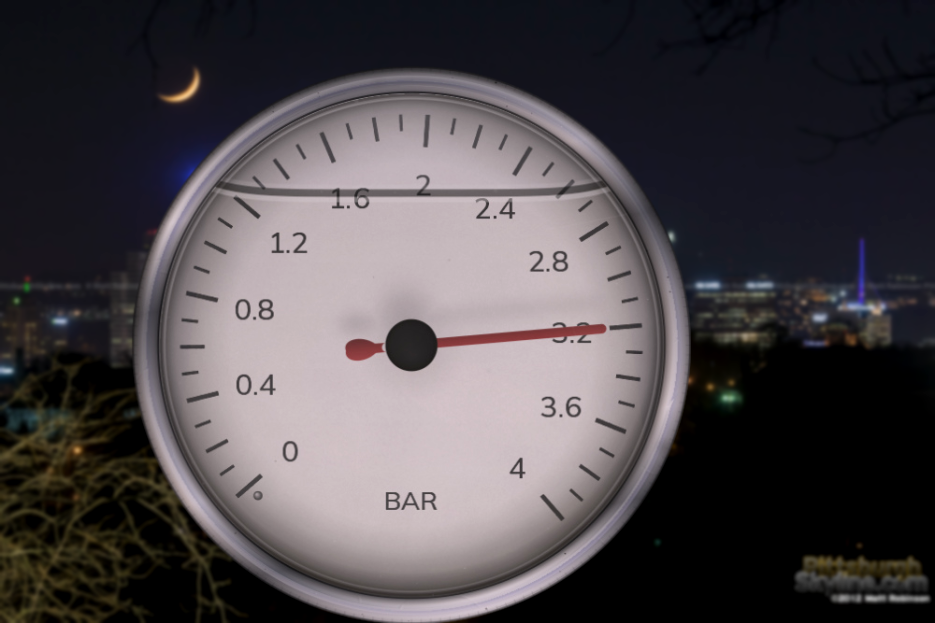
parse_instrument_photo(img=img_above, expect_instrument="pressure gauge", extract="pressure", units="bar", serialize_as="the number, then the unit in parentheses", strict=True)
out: 3.2 (bar)
